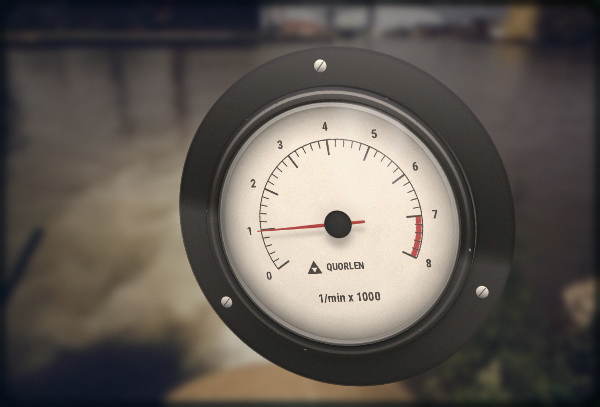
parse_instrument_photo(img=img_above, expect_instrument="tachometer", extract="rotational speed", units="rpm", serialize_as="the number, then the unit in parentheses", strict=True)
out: 1000 (rpm)
